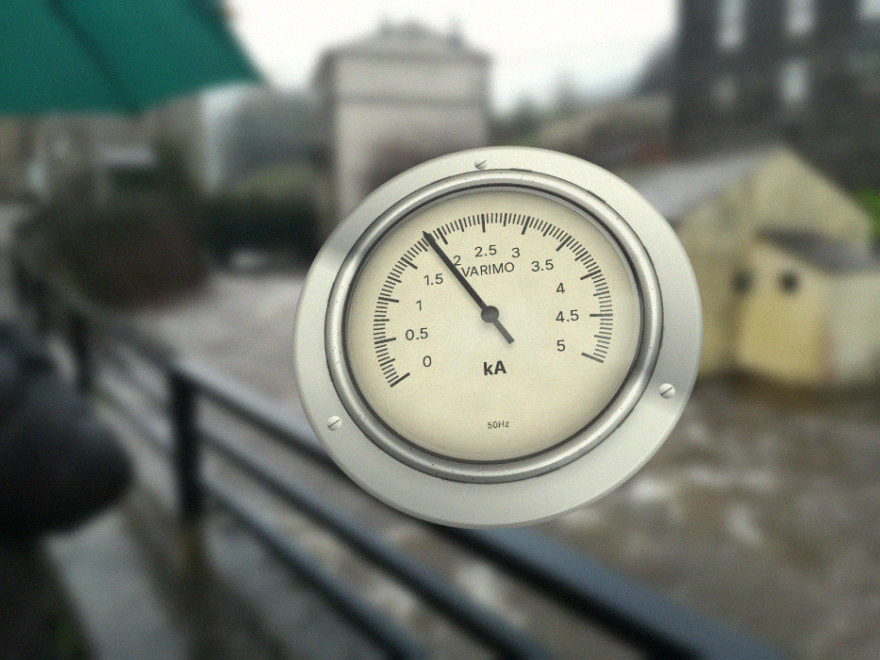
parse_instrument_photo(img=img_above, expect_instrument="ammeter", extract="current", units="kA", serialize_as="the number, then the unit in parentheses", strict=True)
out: 1.85 (kA)
